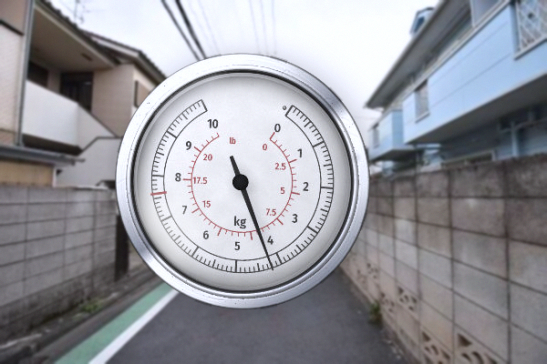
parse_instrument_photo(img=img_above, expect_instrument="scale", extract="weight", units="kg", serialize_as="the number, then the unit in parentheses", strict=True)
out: 4.2 (kg)
